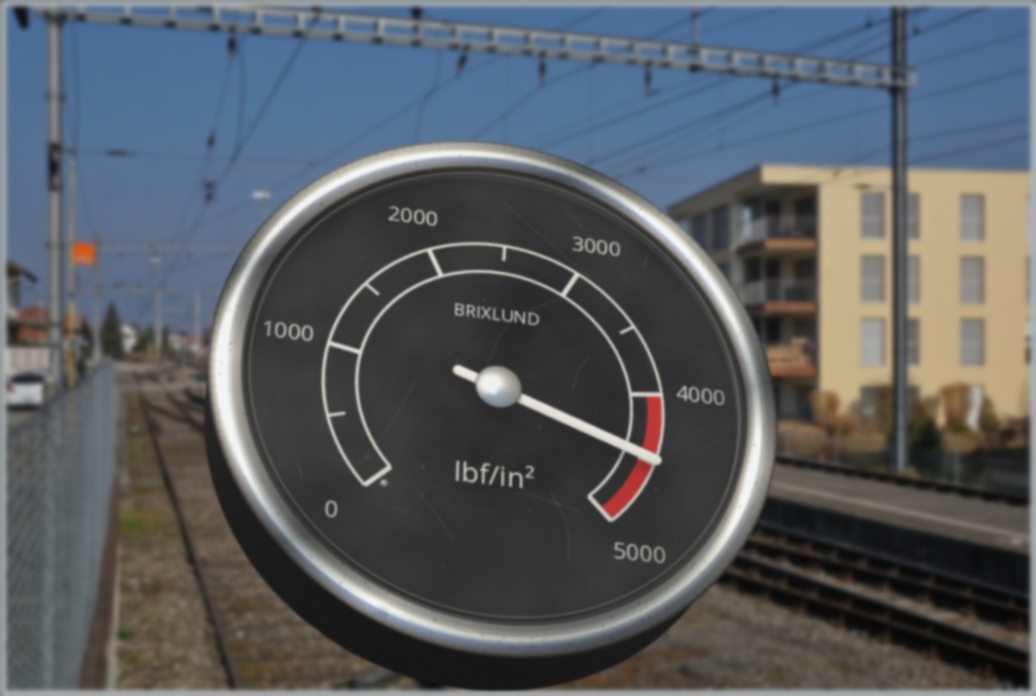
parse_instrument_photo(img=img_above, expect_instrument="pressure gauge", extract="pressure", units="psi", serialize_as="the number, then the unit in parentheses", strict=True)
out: 4500 (psi)
